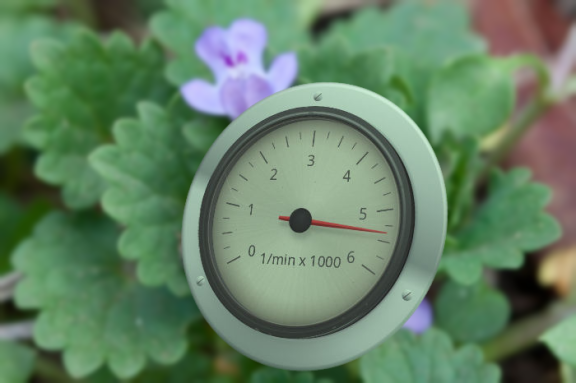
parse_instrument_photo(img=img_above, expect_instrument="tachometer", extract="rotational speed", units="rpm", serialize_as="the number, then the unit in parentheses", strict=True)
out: 5375 (rpm)
